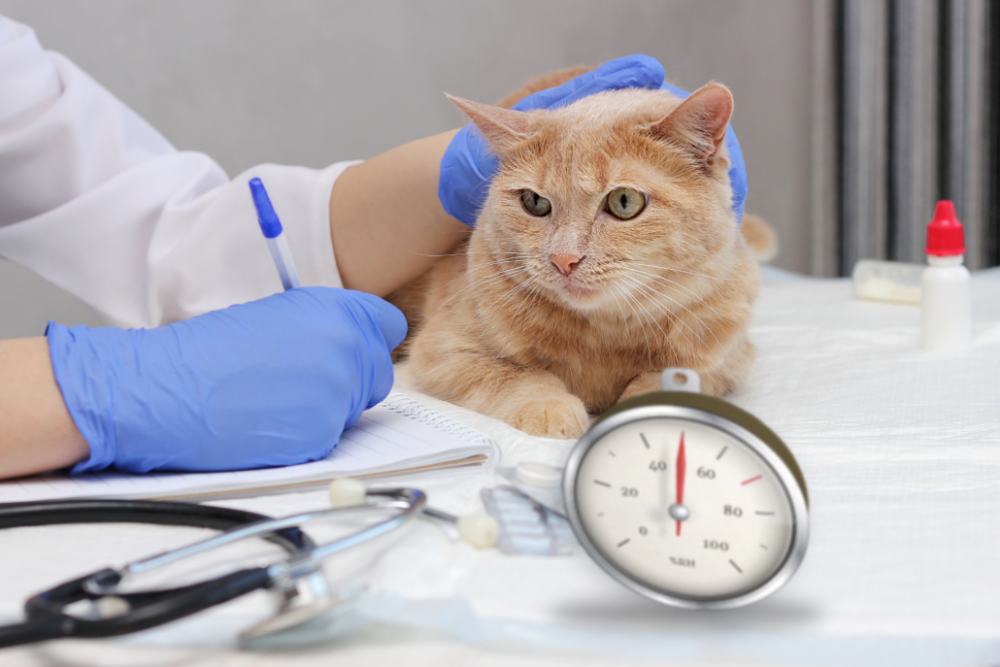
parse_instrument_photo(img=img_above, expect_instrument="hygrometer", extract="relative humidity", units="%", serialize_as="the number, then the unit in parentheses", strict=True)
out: 50 (%)
